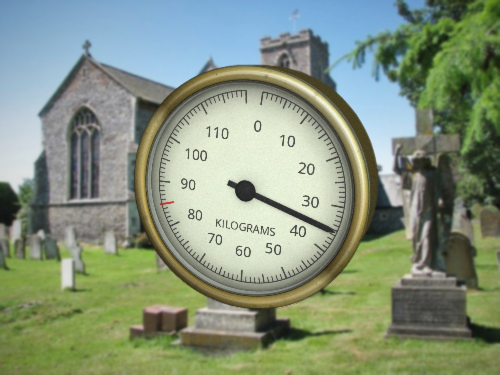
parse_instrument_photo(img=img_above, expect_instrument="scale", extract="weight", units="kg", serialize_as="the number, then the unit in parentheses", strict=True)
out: 35 (kg)
